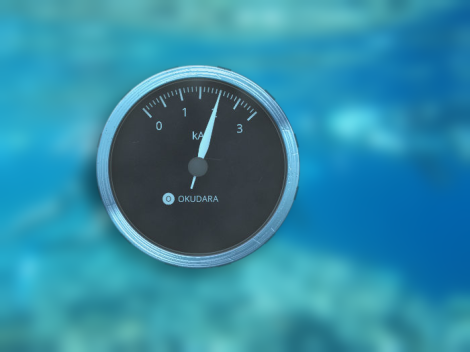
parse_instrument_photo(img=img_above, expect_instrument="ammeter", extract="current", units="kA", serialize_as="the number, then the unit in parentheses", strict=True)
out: 2 (kA)
